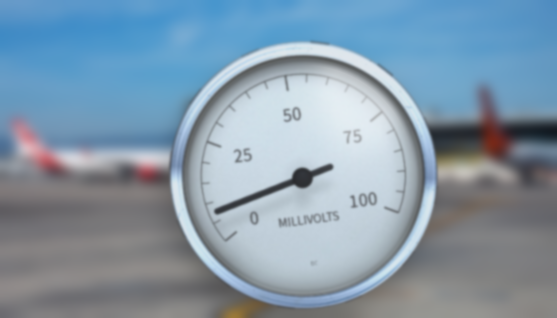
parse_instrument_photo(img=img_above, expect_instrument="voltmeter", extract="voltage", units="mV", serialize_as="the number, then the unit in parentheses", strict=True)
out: 7.5 (mV)
